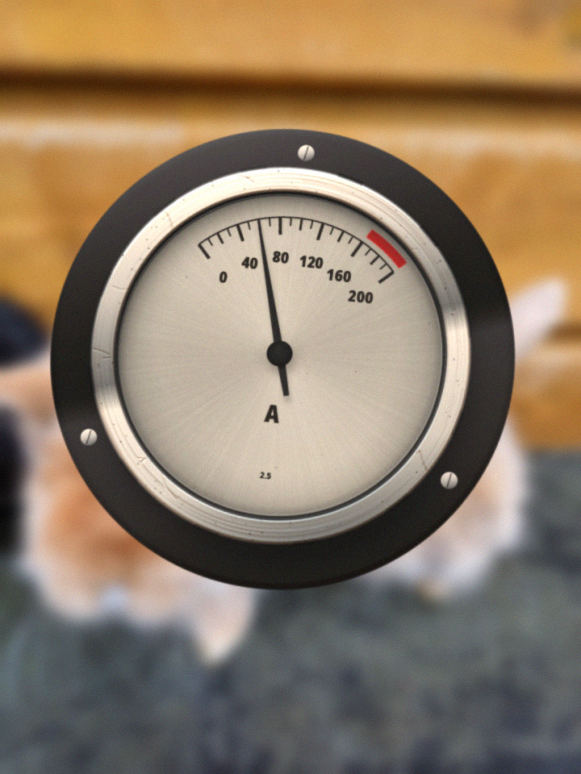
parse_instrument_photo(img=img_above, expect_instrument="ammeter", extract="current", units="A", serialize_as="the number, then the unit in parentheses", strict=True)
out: 60 (A)
